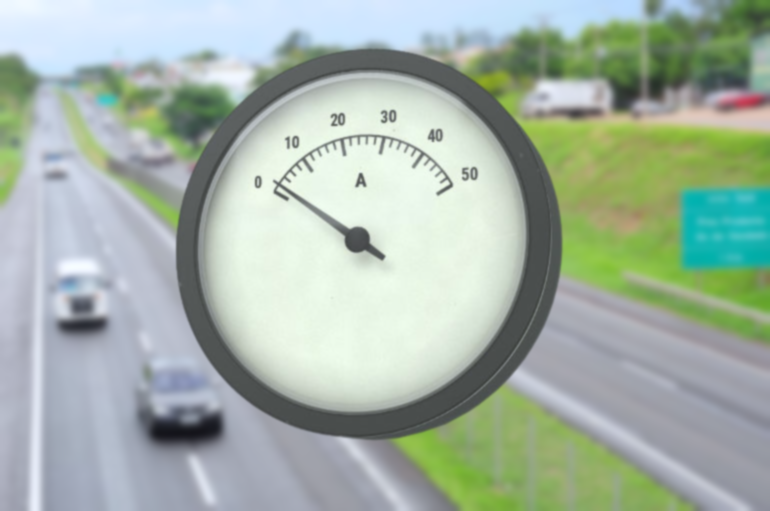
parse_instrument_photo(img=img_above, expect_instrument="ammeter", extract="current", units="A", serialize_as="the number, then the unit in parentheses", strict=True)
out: 2 (A)
